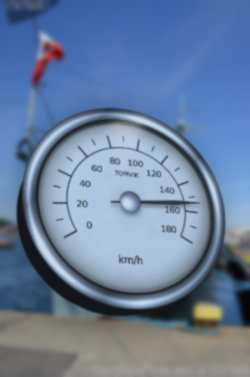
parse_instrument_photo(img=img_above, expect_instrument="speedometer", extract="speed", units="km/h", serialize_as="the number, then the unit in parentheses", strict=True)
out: 155 (km/h)
